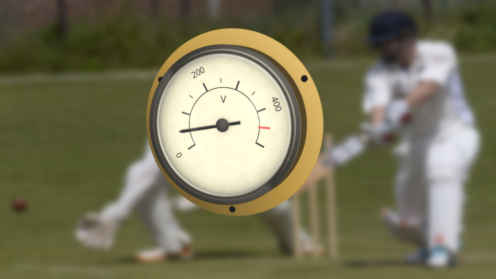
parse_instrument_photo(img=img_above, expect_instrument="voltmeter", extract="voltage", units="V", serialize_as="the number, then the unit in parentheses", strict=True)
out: 50 (V)
